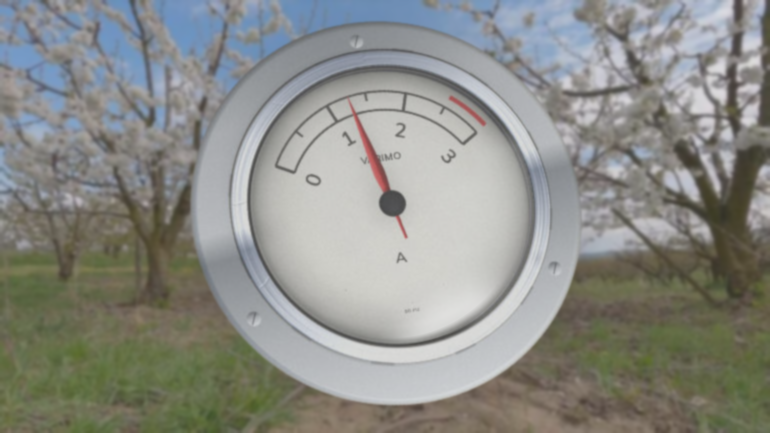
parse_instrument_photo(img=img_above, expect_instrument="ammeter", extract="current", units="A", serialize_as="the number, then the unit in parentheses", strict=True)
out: 1.25 (A)
